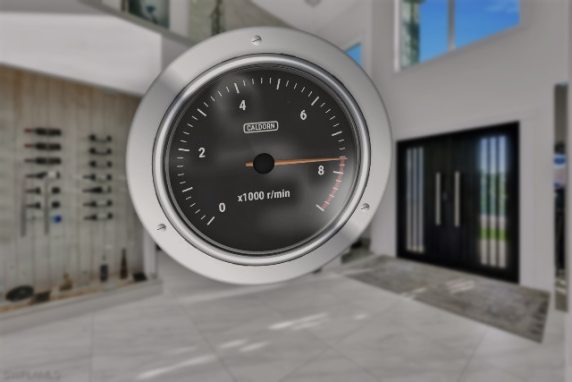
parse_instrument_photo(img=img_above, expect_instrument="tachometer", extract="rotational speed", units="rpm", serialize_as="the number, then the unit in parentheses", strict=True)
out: 7600 (rpm)
